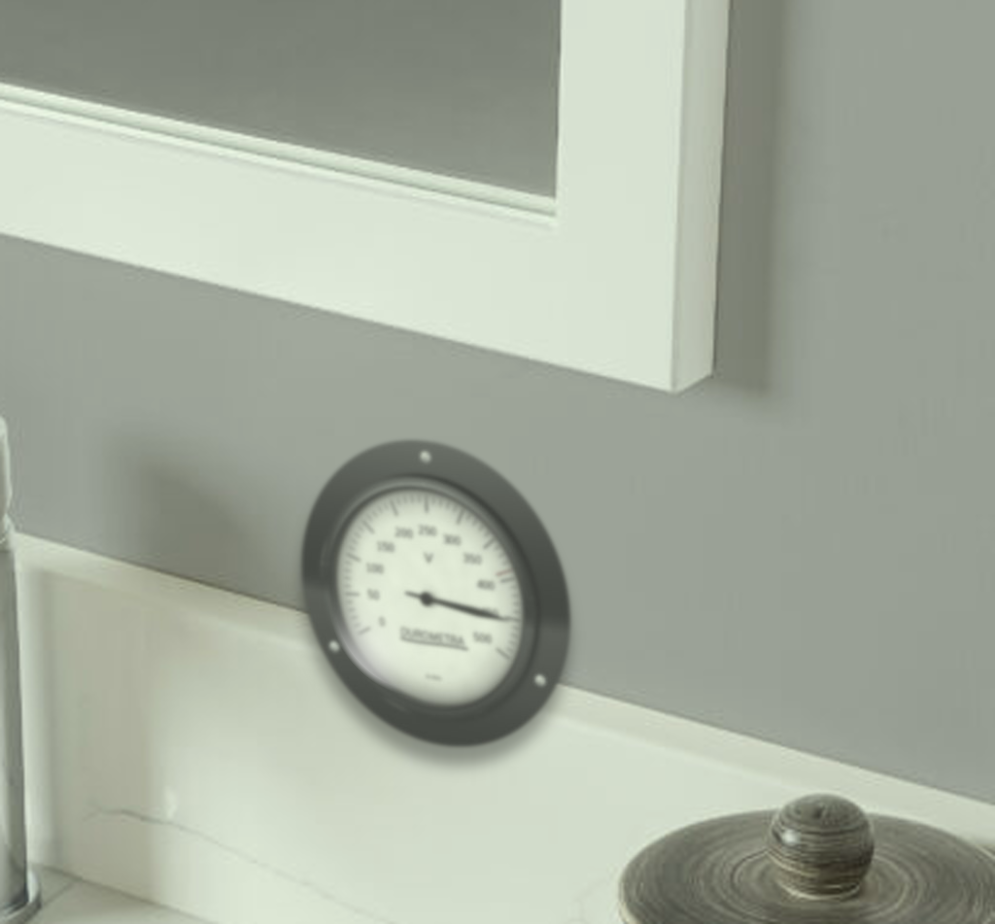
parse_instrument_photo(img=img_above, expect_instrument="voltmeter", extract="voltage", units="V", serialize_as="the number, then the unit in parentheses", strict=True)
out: 450 (V)
